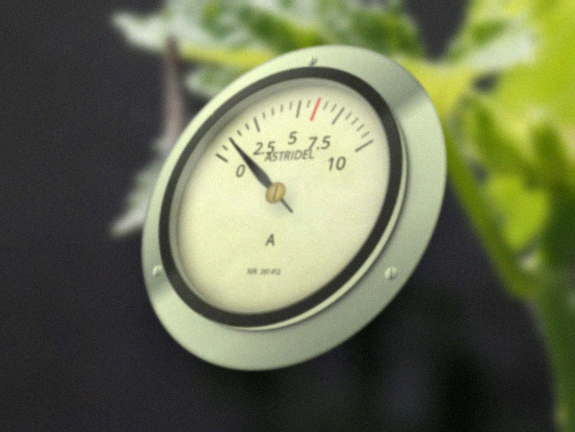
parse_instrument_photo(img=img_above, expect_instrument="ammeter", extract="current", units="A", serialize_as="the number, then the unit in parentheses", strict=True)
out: 1 (A)
